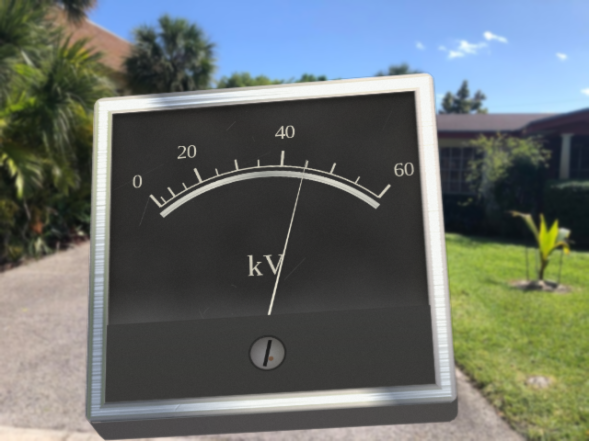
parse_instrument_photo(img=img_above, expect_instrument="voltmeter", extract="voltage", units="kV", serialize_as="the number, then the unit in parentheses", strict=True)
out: 45 (kV)
